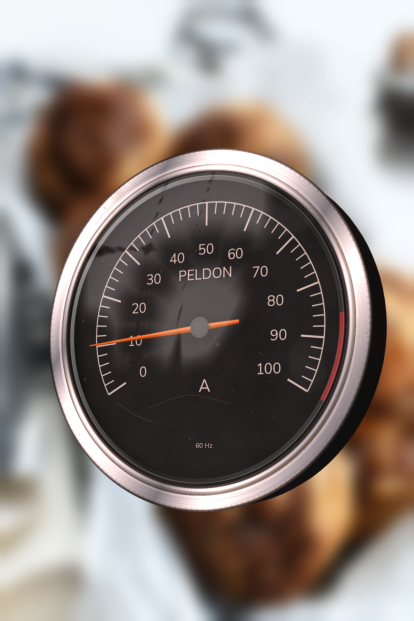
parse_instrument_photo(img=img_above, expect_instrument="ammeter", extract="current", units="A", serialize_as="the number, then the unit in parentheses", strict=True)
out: 10 (A)
